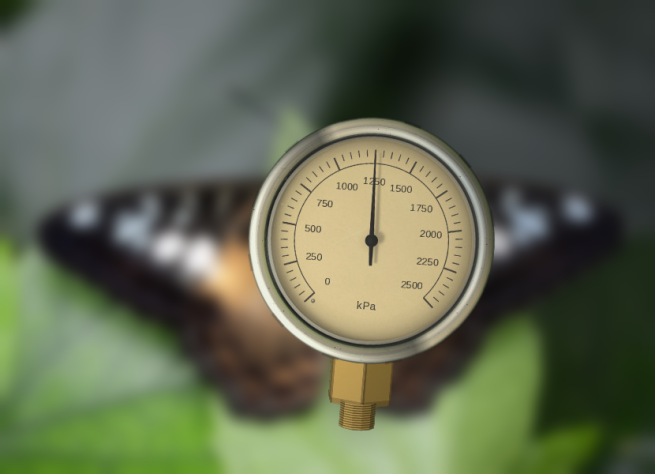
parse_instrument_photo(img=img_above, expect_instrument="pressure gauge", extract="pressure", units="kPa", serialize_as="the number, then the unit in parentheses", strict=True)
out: 1250 (kPa)
